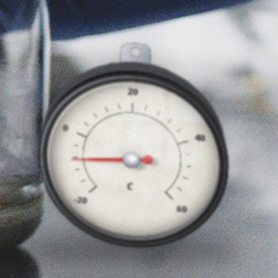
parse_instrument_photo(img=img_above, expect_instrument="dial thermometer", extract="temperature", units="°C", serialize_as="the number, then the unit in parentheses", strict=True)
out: -8 (°C)
